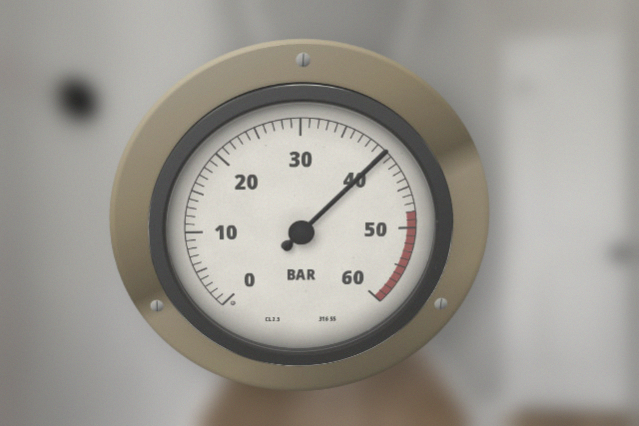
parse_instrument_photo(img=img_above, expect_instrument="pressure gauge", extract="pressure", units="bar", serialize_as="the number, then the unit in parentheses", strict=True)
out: 40 (bar)
